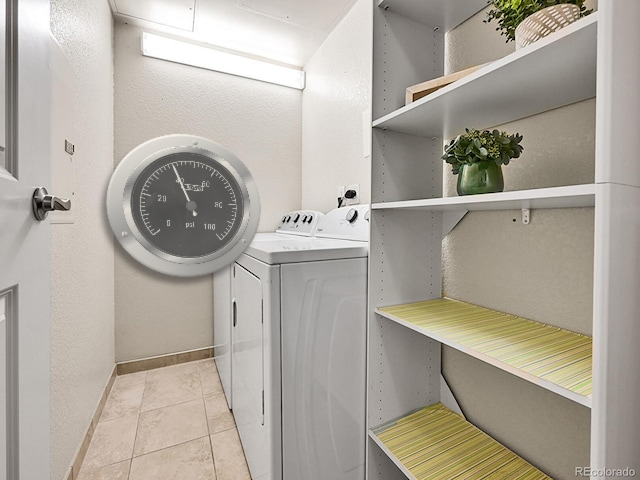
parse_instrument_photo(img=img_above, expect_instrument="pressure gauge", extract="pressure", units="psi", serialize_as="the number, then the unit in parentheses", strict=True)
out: 40 (psi)
